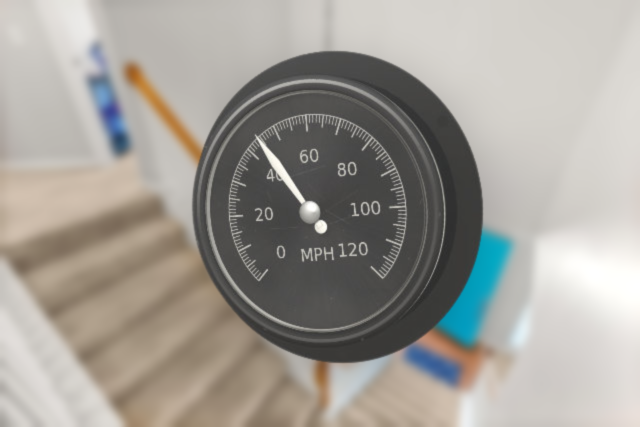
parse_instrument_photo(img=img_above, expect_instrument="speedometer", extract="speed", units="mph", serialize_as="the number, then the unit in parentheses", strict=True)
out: 45 (mph)
